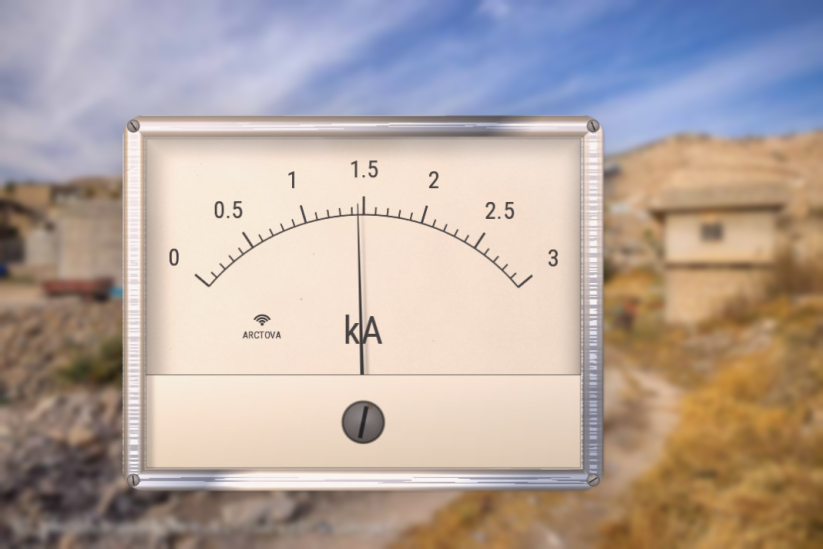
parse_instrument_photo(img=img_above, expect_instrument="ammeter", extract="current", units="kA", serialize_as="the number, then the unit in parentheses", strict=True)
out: 1.45 (kA)
